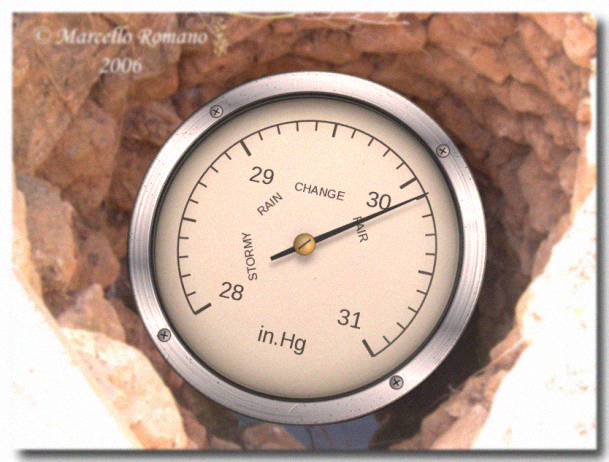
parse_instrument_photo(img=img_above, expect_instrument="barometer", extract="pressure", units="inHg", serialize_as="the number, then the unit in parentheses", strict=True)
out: 30.1 (inHg)
